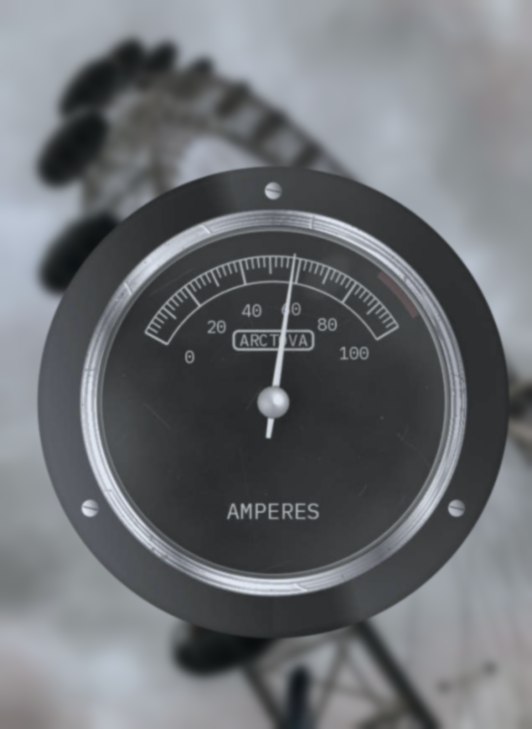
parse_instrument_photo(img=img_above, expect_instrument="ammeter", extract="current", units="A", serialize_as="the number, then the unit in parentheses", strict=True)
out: 58 (A)
